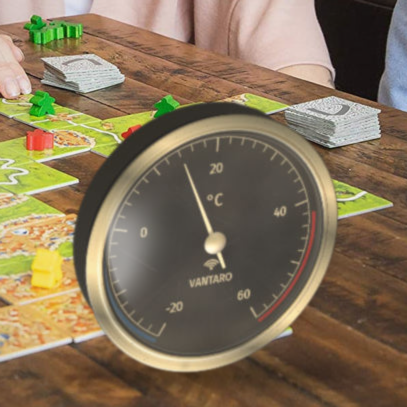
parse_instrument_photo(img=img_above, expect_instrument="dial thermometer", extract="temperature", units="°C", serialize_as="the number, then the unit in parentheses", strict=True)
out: 14 (°C)
